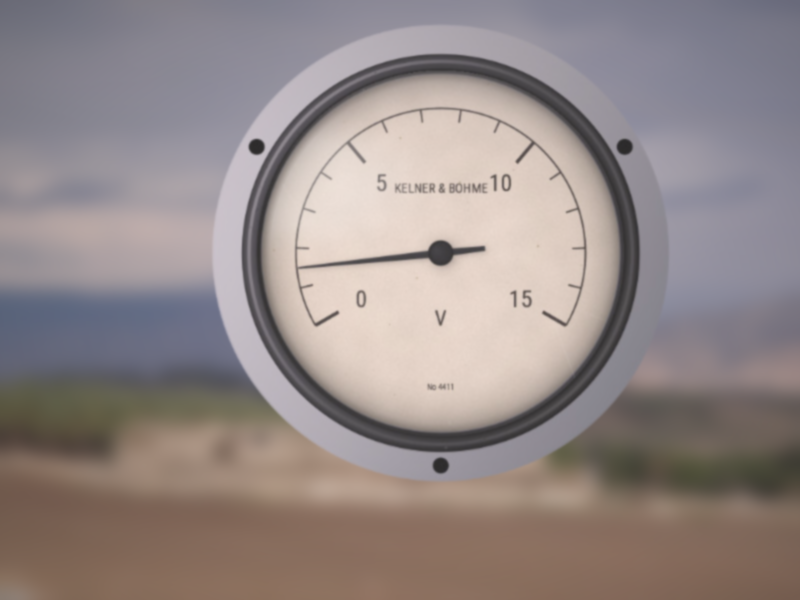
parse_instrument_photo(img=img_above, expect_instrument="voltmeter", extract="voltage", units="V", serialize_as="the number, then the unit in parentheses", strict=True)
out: 1.5 (V)
